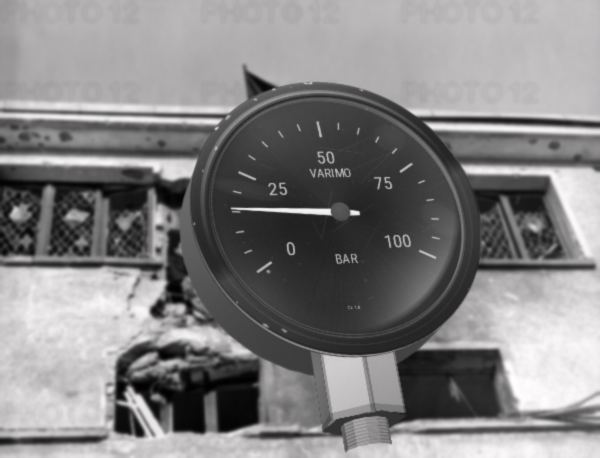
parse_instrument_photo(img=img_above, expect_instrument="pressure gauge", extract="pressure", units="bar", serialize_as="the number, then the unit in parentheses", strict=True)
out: 15 (bar)
